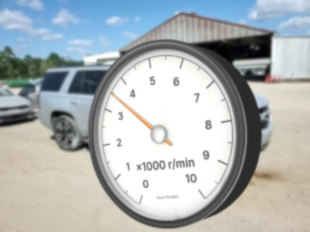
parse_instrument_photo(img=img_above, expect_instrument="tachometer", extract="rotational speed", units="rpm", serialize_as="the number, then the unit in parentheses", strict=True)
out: 3500 (rpm)
